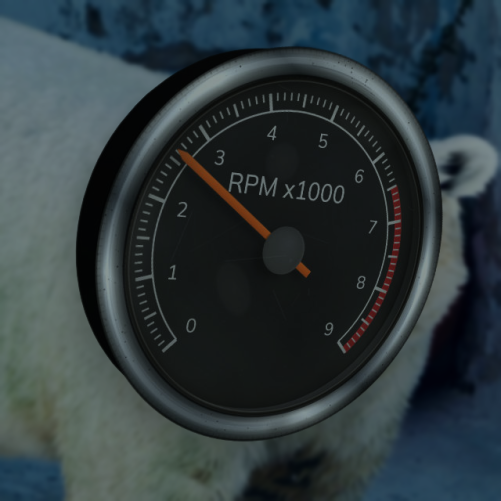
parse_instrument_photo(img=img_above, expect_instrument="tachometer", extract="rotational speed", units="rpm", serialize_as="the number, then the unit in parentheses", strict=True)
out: 2600 (rpm)
